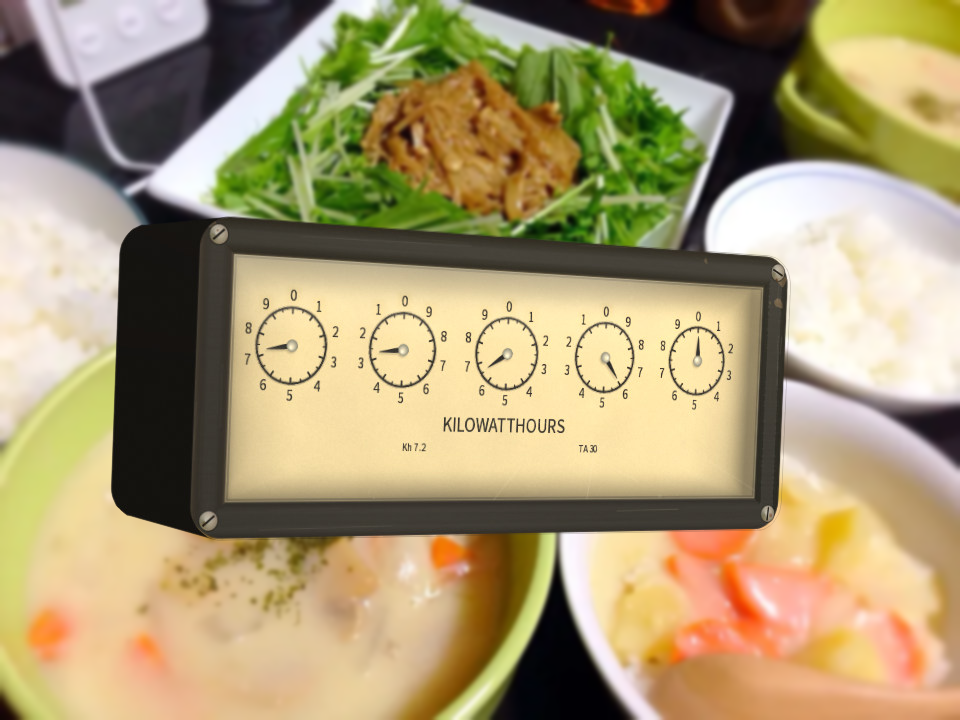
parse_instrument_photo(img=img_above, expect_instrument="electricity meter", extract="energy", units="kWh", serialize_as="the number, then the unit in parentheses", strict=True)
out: 72660 (kWh)
